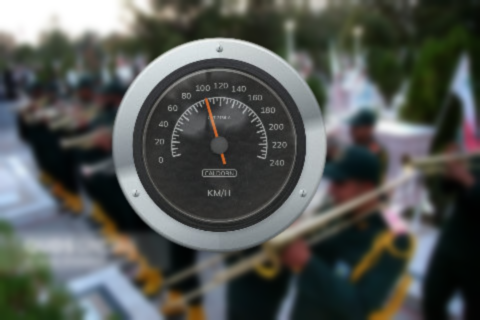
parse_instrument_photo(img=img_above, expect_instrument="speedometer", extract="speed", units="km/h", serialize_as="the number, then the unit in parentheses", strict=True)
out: 100 (km/h)
